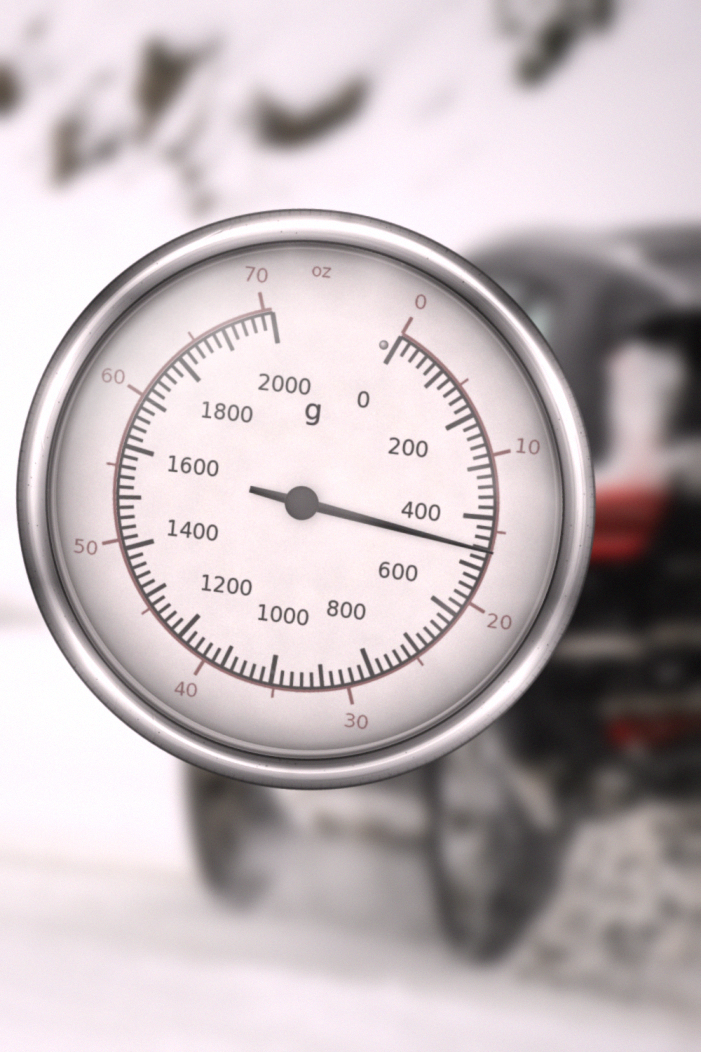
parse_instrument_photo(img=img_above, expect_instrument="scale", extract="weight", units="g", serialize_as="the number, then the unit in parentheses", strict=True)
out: 460 (g)
